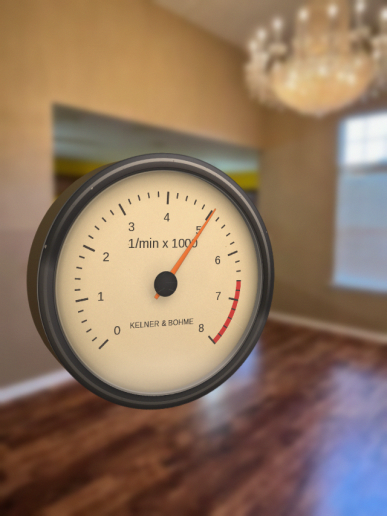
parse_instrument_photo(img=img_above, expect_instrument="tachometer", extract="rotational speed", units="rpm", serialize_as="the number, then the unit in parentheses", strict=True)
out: 5000 (rpm)
